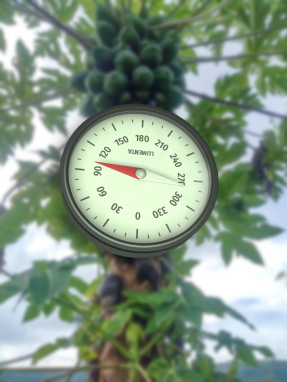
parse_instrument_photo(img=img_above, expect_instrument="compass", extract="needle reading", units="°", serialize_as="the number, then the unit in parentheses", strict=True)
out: 100 (°)
